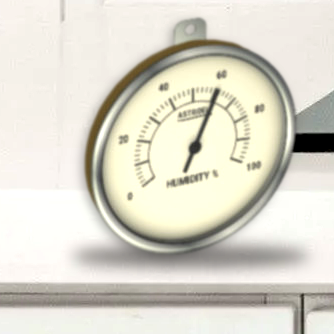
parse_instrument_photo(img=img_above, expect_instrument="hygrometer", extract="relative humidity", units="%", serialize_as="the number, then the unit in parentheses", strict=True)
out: 60 (%)
